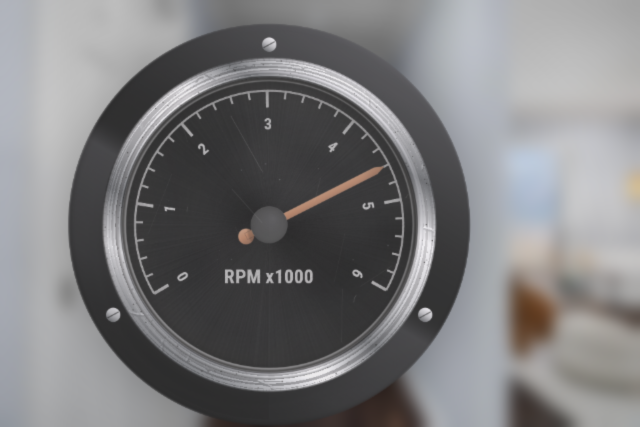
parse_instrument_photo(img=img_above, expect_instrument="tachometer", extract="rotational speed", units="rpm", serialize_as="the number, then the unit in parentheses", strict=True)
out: 4600 (rpm)
